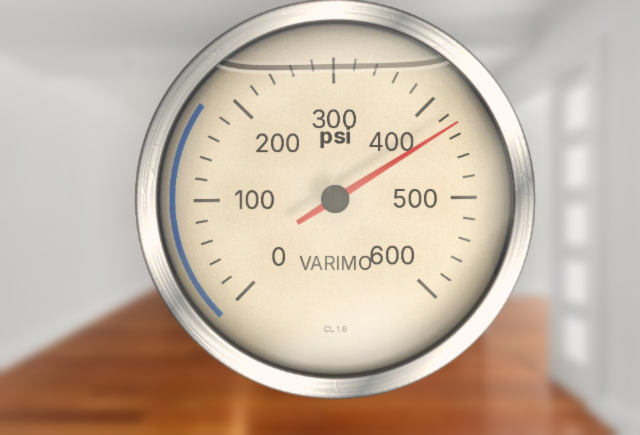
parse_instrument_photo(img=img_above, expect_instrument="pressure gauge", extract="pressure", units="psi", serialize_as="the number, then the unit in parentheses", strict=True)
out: 430 (psi)
